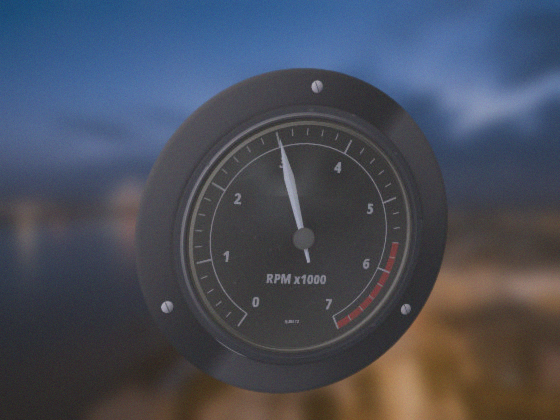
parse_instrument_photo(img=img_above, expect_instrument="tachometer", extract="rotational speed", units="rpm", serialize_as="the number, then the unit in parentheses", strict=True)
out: 3000 (rpm)
